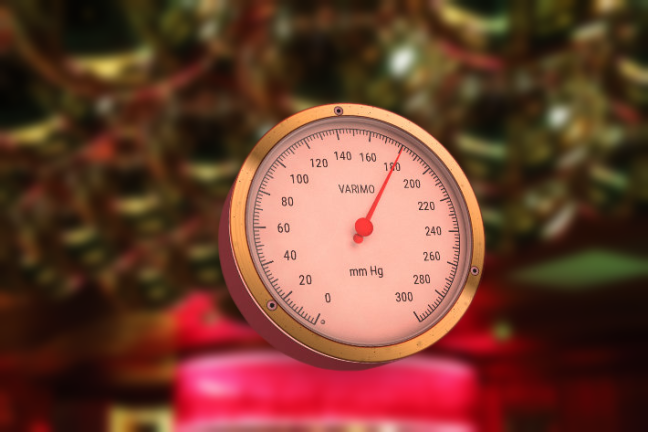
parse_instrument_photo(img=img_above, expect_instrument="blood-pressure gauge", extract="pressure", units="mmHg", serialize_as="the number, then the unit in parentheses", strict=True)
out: 180 (mmHg)
